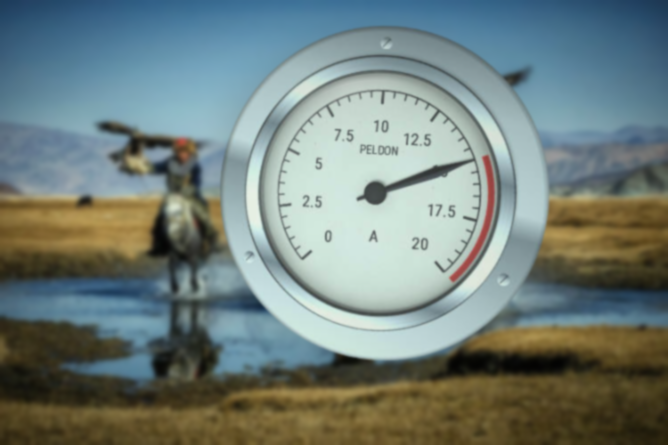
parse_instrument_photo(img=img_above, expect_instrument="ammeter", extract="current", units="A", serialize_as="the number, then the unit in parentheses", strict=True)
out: 15 (A)
